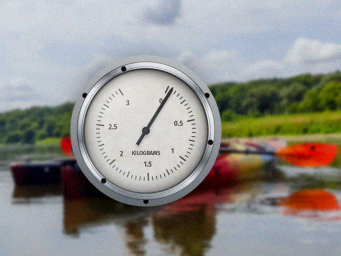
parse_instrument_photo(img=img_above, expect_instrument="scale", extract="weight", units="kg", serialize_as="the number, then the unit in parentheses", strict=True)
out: 0.05 (kg)
